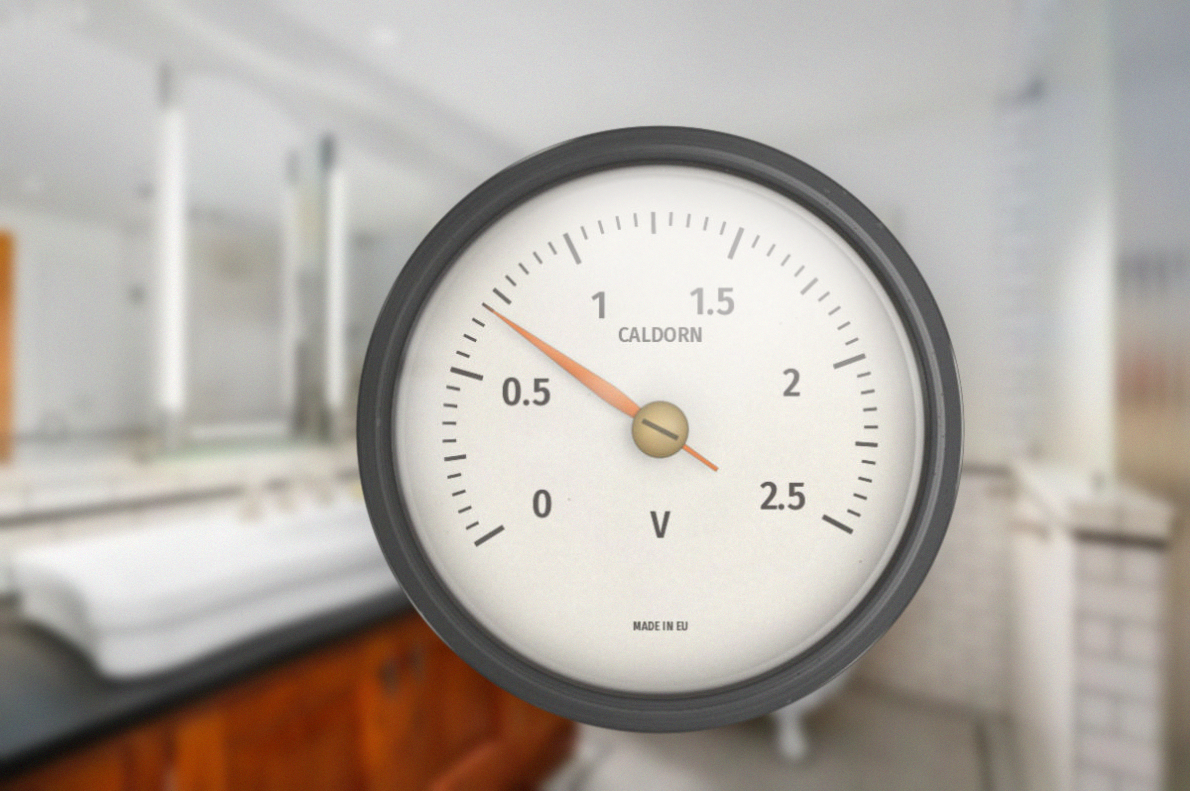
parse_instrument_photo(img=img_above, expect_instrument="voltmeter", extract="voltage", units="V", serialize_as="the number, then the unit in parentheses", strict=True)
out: 0.7 (V)
